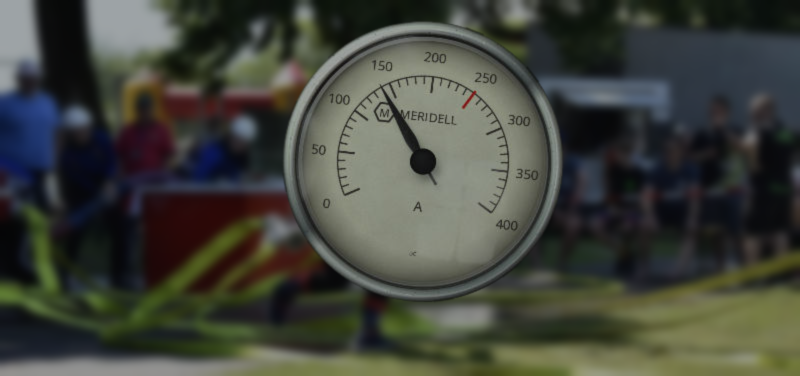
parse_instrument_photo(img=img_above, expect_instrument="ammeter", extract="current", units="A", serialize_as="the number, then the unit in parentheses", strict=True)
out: 140 (A)
